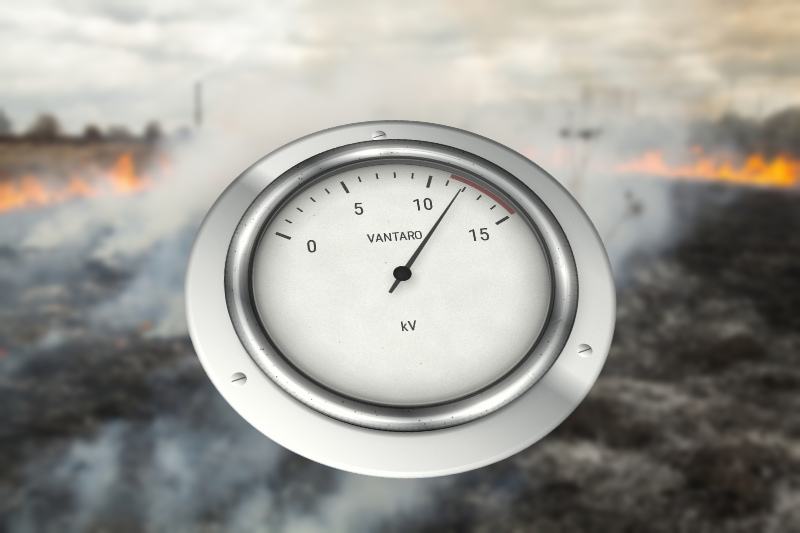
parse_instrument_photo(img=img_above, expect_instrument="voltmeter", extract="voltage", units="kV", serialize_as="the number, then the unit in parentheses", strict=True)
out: 12 (kV)
